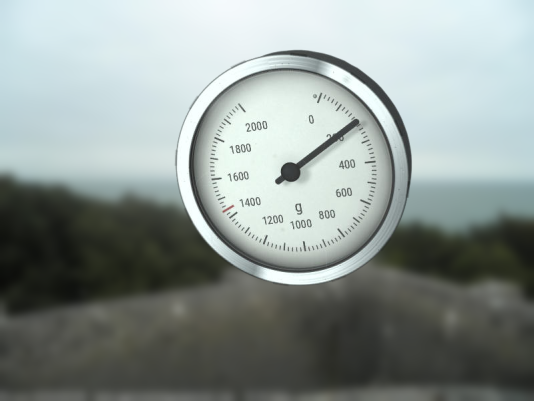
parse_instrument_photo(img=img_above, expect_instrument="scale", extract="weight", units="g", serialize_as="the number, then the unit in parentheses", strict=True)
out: 200 (g)
